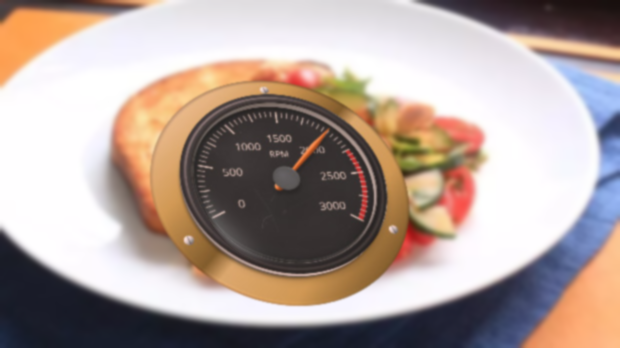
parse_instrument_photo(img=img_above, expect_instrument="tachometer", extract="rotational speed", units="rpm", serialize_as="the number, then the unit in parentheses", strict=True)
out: 2000 (rpm)
